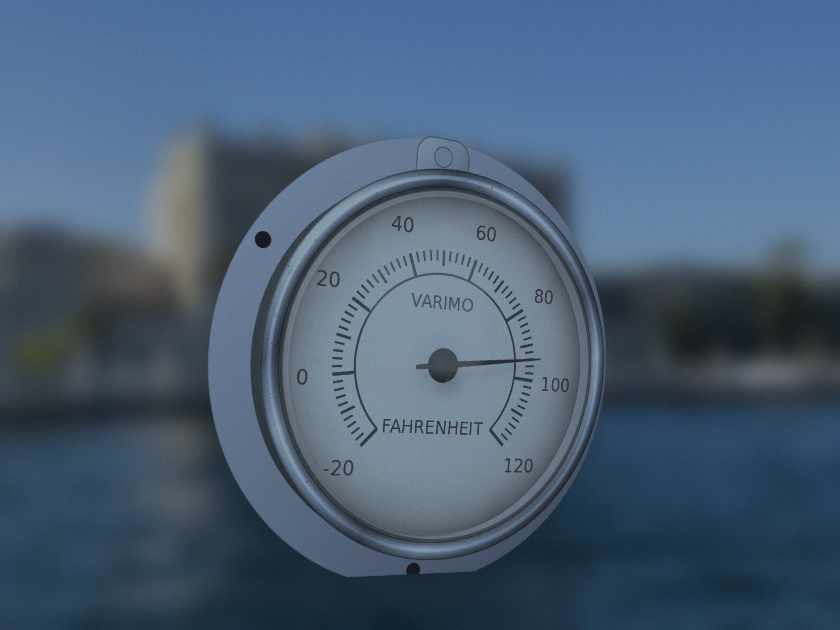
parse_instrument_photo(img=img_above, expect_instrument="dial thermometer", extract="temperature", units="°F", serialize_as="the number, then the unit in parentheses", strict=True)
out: 94 (°F)
